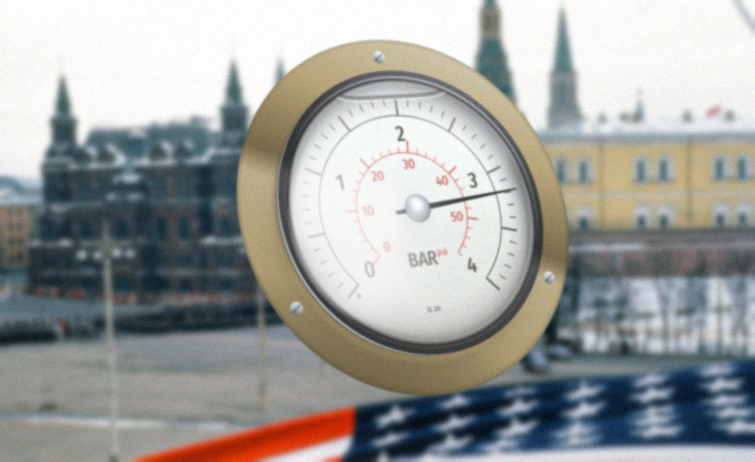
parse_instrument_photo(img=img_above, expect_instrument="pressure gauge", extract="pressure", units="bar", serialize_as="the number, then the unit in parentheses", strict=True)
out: 3.2 (bar)
